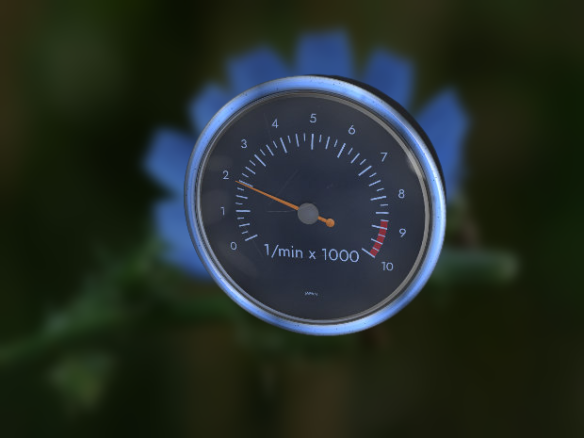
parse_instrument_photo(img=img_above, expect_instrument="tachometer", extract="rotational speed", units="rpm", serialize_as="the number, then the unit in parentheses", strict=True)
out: 2000 (rpm)
